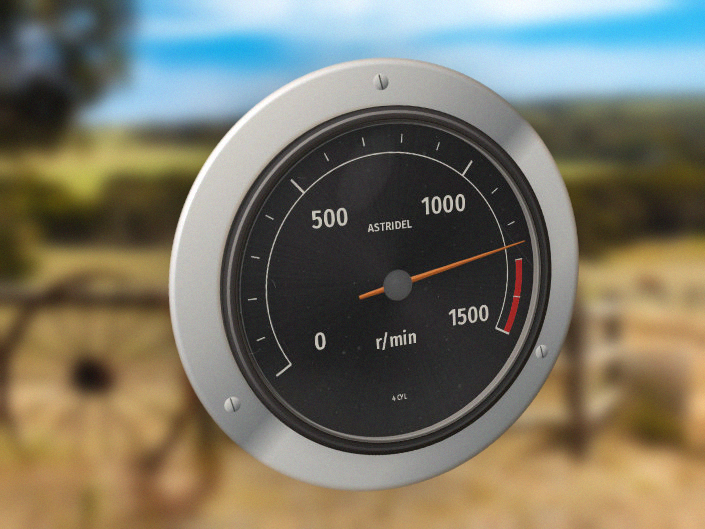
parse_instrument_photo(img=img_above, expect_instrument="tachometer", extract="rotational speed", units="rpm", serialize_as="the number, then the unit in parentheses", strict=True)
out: 1250 (rpm)
